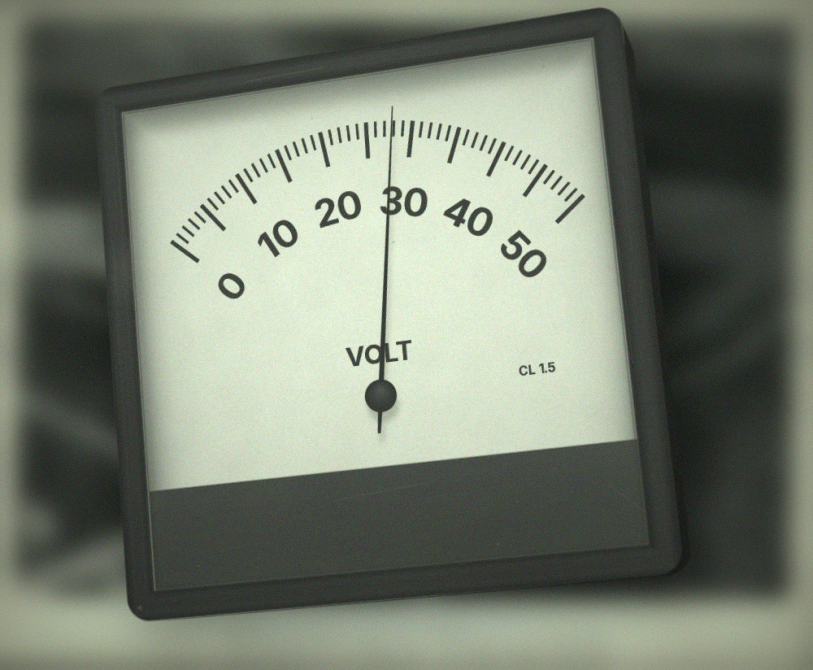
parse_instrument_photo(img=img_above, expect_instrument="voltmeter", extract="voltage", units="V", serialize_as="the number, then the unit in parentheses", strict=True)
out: 28 (V)
